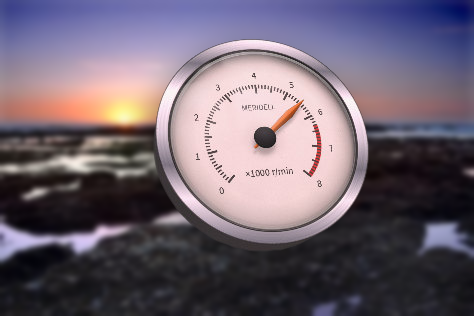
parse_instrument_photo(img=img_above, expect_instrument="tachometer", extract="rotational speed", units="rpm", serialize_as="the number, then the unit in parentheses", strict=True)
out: 5500 (rpm)
